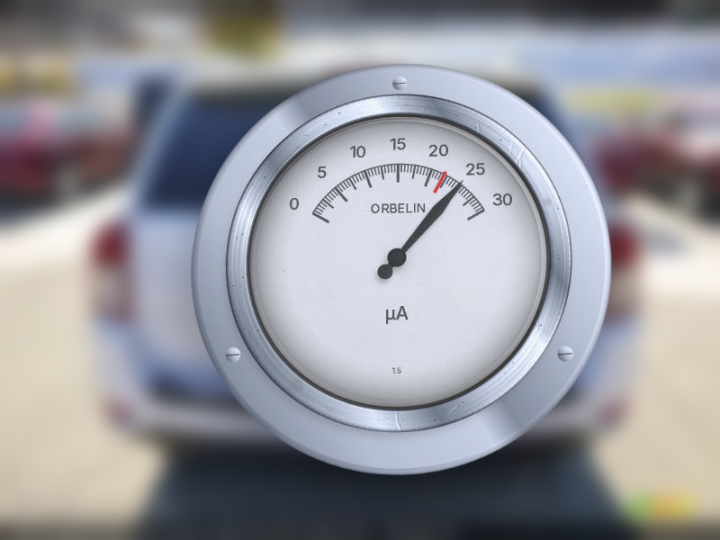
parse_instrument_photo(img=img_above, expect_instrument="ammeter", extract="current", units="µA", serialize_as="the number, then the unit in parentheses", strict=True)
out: 25 (µA)
